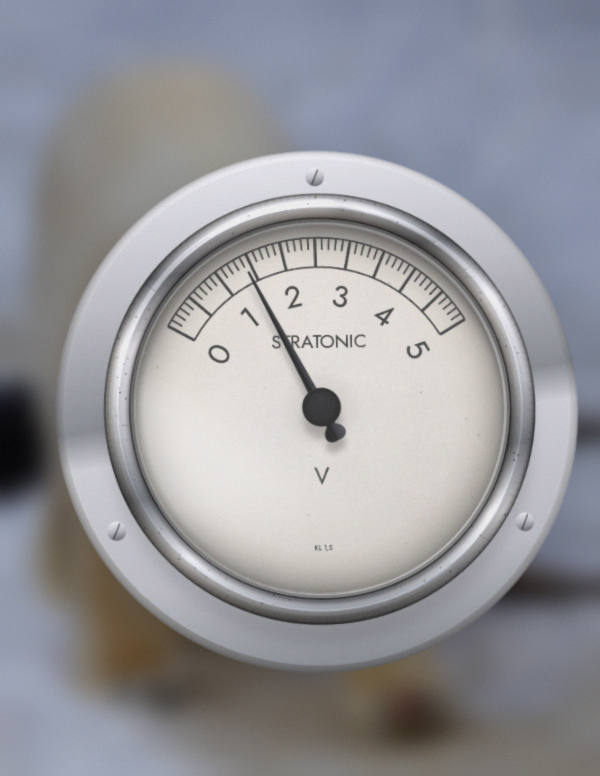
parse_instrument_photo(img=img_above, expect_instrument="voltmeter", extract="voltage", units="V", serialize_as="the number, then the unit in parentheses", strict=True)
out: 1.4 (V)
